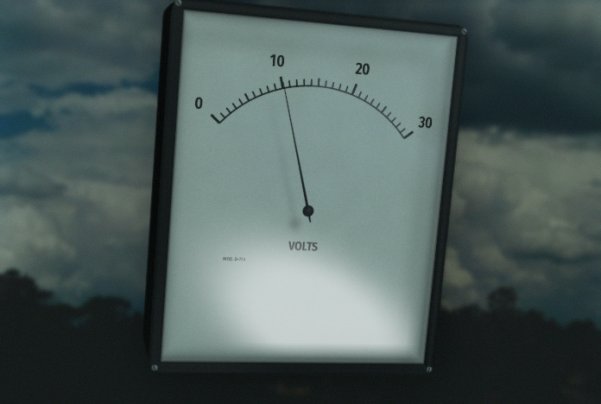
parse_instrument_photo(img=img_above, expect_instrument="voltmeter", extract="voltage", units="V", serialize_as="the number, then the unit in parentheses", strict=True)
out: 10 (V)
